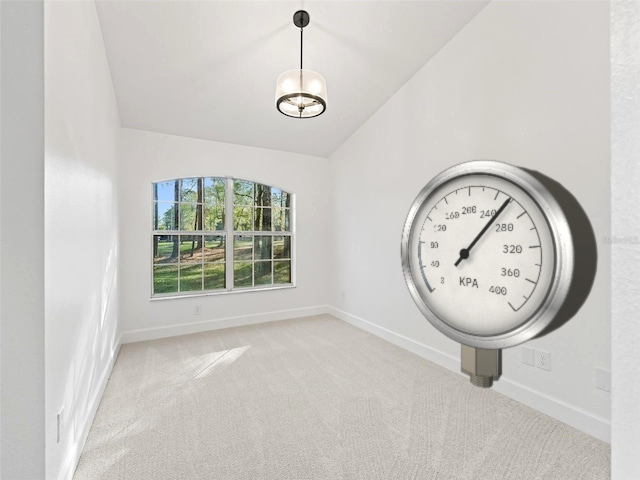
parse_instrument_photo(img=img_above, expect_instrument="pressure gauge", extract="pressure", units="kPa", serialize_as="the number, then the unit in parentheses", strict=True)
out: 260 (kPa)
